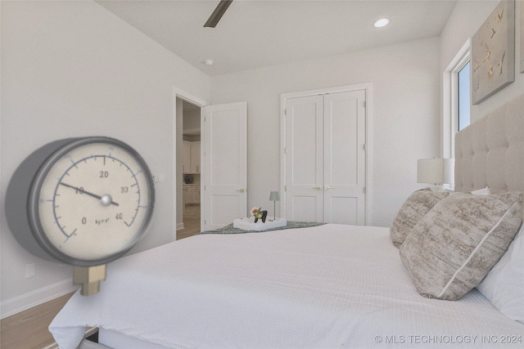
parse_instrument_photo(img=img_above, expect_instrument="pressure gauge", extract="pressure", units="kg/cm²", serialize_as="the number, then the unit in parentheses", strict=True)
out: 10 (kg/cm²)
